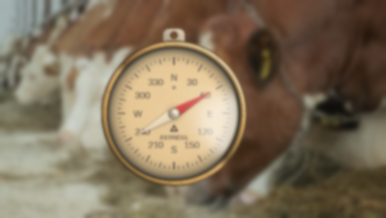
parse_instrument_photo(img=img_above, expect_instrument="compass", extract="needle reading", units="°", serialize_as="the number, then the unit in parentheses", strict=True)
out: 60 (°)
